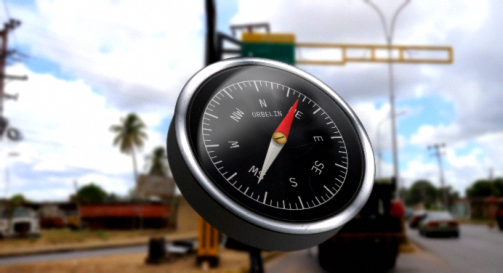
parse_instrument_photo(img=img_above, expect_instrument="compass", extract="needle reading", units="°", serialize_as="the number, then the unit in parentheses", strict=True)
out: 40 (°)
